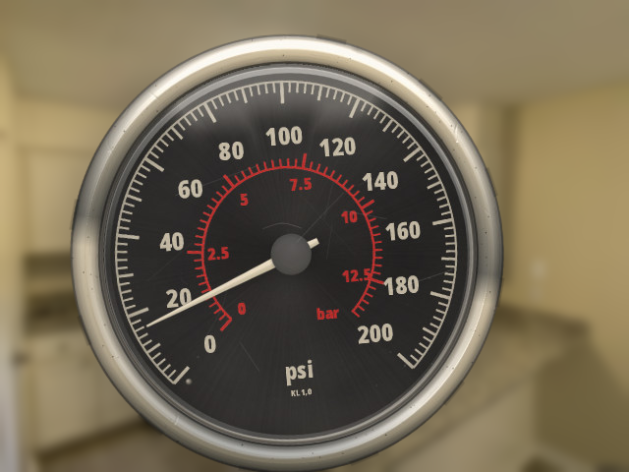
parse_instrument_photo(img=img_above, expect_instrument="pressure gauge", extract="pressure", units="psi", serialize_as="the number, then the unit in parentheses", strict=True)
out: 16 (psi)
